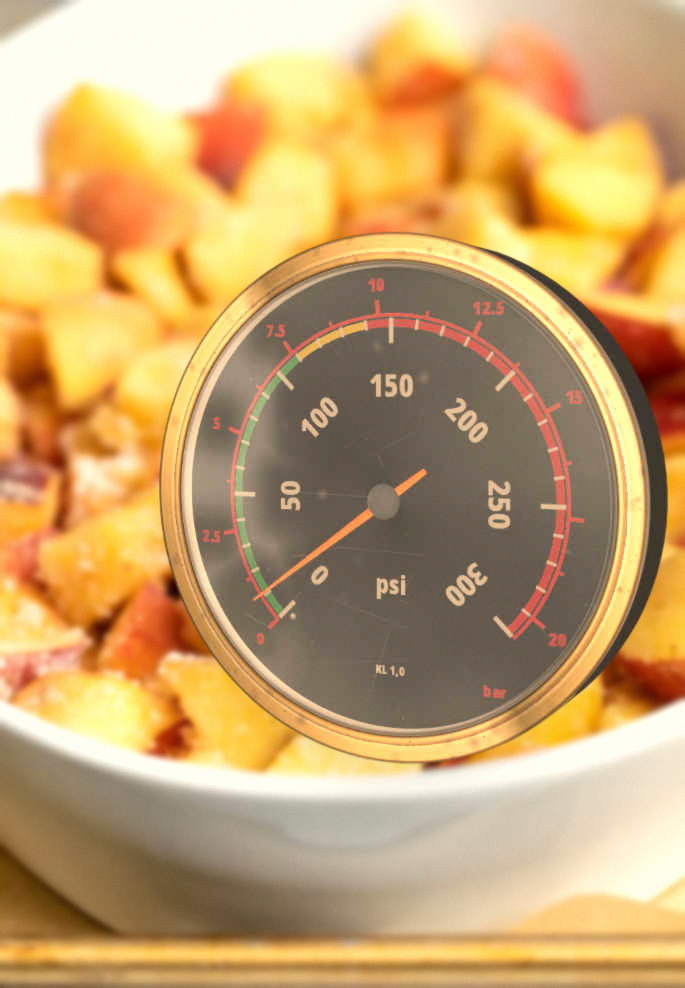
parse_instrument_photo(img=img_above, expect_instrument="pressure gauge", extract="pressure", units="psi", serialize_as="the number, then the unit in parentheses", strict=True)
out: 10 (psi)
